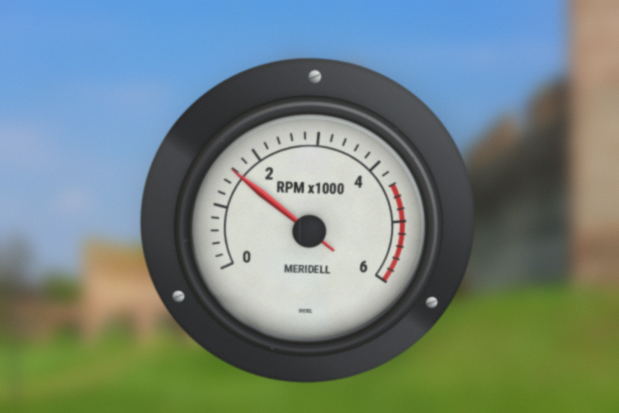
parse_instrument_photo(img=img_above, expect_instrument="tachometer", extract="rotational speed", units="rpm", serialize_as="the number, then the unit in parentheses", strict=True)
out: 1600 (rpm)
